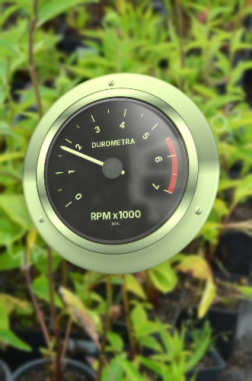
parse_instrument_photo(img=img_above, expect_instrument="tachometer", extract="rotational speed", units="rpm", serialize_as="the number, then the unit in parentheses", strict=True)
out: 1750 (rpm)
